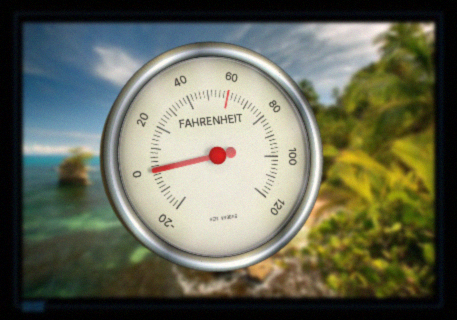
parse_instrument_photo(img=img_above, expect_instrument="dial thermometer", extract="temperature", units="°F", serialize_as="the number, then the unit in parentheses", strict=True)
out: 0 (°F)
